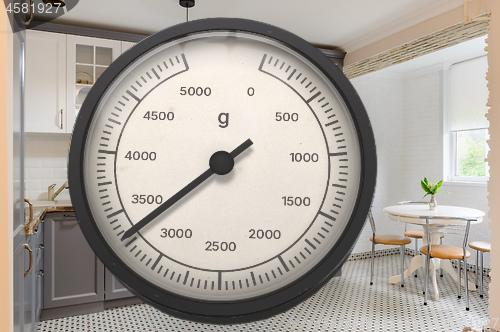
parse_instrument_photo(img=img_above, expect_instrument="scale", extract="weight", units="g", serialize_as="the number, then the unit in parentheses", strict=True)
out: 3300 (g)
